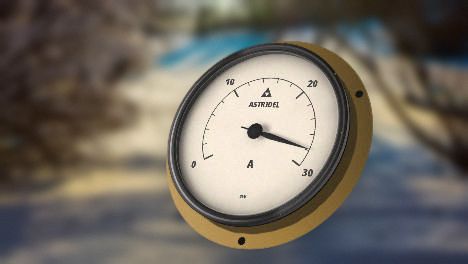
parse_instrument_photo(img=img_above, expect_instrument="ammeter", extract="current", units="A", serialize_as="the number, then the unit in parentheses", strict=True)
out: 28 (A)
